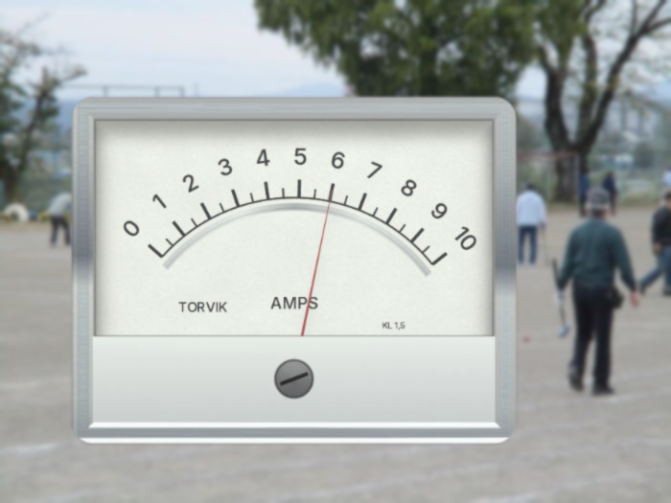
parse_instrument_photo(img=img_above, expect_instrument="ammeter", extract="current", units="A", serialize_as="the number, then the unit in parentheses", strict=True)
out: 6 (A)
